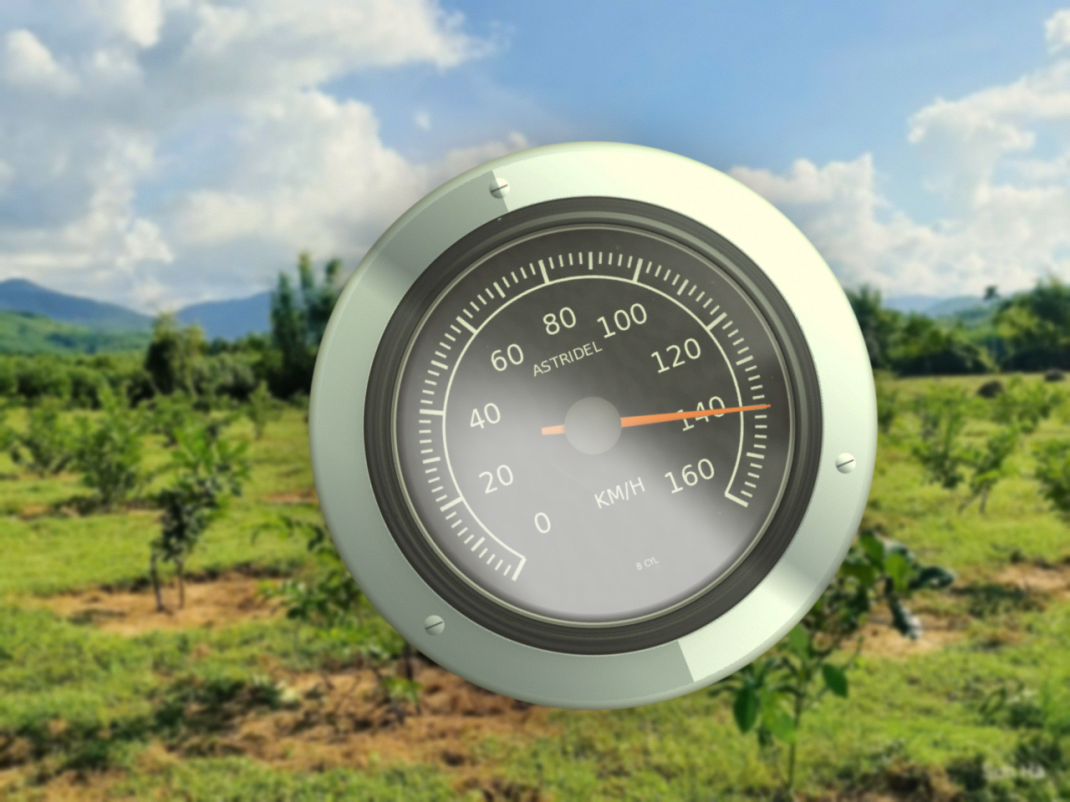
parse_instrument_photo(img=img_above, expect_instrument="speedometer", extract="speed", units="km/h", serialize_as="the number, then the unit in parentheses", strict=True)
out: 140 (km/h)
